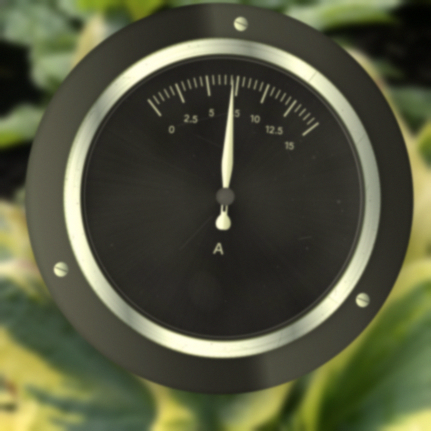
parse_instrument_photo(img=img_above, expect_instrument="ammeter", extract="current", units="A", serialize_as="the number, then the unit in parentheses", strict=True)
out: 7 (A)
